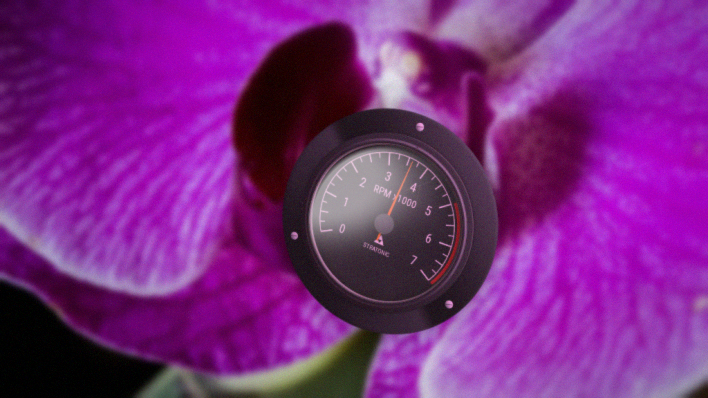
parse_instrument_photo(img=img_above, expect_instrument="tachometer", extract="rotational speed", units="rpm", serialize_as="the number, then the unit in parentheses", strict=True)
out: 3625 (rpm)
